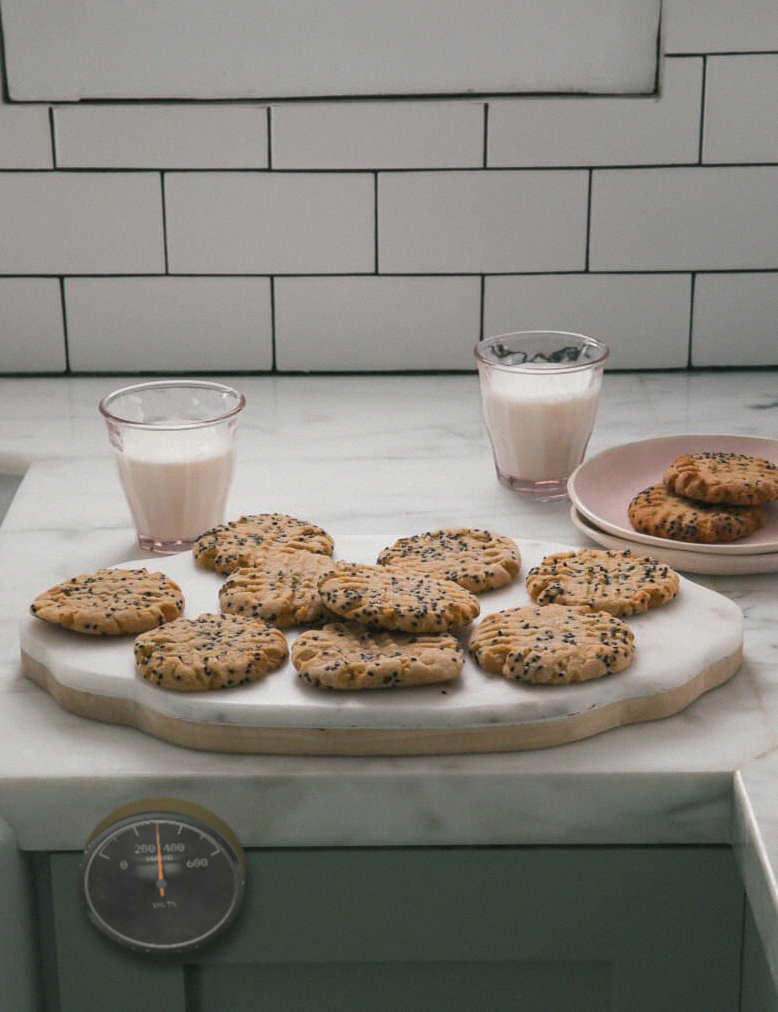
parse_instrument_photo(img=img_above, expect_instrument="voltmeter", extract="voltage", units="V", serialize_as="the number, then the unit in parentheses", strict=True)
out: 300 (V)
